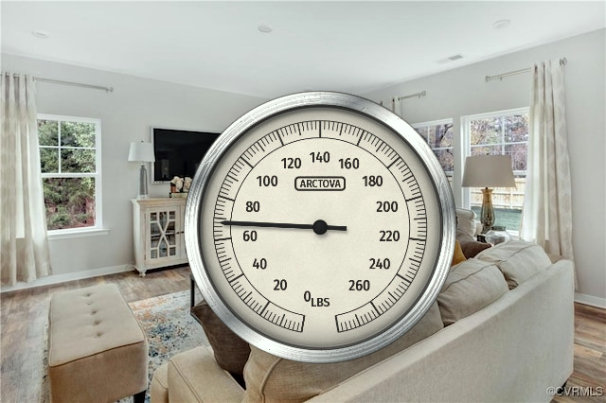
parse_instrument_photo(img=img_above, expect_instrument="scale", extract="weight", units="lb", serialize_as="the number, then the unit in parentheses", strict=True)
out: 68 (lb)
